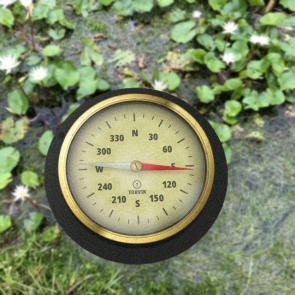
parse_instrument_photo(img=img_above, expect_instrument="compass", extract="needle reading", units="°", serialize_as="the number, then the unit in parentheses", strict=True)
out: 95 (°)
